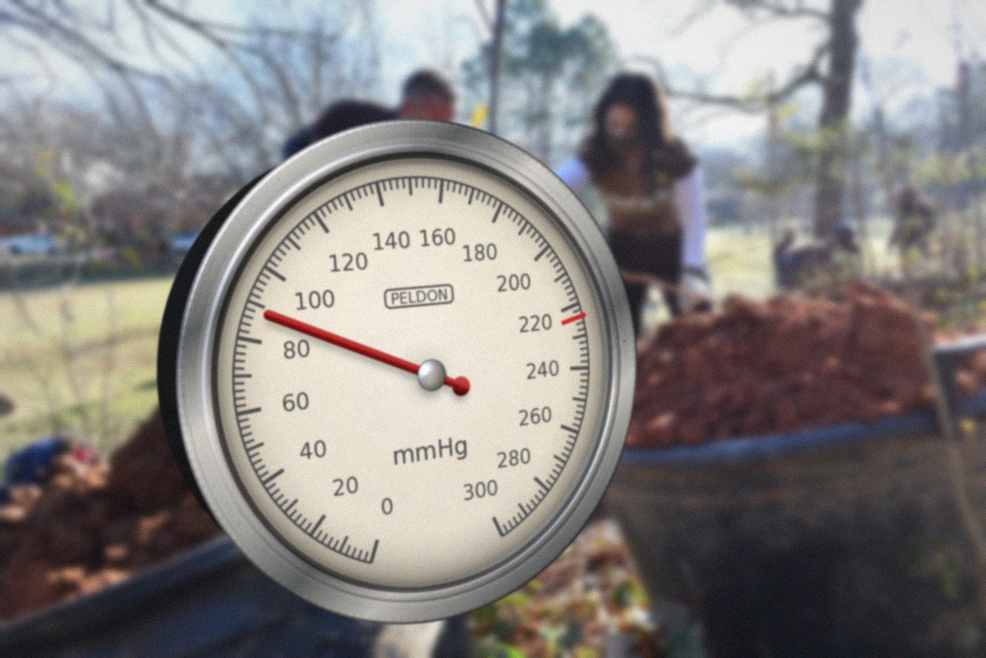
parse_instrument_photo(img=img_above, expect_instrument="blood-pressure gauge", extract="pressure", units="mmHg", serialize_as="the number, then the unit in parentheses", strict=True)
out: 88 (mmHg)
